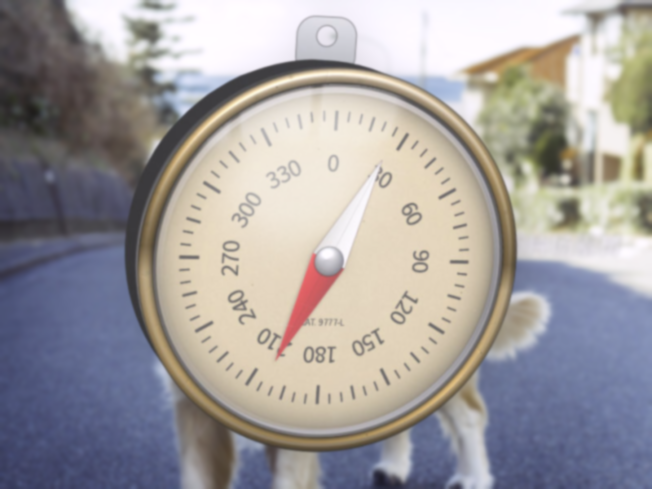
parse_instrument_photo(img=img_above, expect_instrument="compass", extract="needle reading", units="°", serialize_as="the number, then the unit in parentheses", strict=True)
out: 205 (°)
